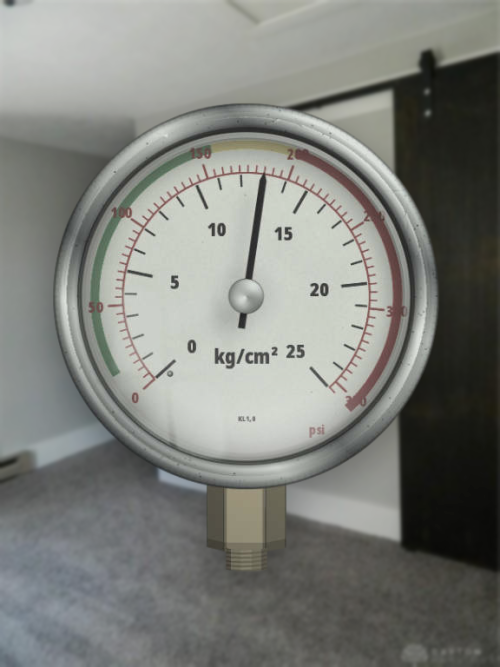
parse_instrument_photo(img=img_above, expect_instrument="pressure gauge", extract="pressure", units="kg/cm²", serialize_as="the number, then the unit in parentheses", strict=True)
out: 13 (kg/cm²)
